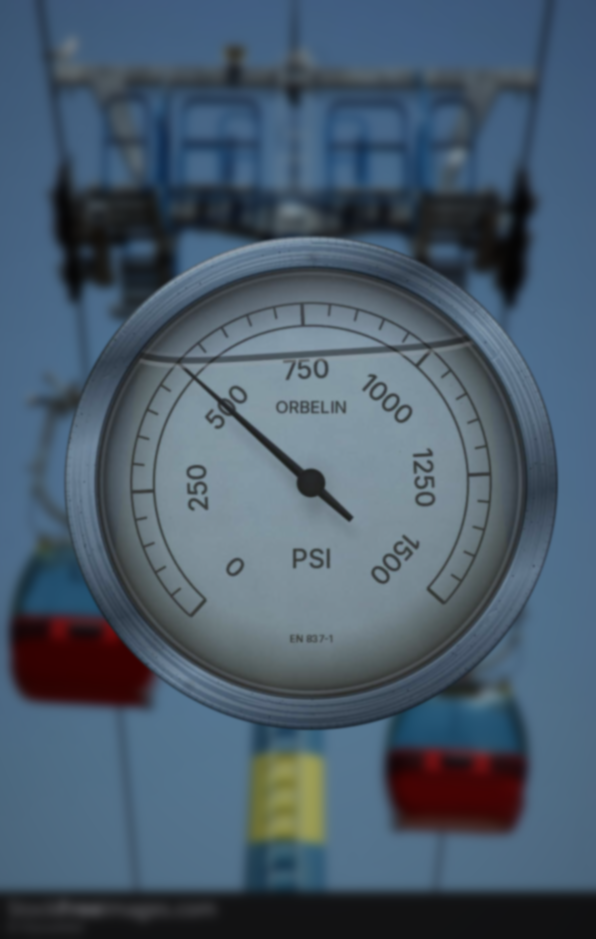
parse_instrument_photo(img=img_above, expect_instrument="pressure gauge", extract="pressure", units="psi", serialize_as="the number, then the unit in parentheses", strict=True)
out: 500 (psi)
